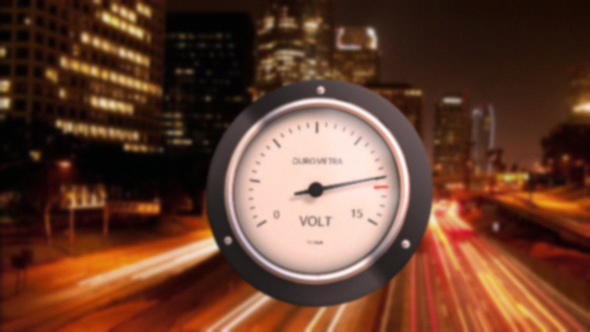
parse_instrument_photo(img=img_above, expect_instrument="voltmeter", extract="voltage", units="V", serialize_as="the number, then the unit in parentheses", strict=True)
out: 12.5 (V)
